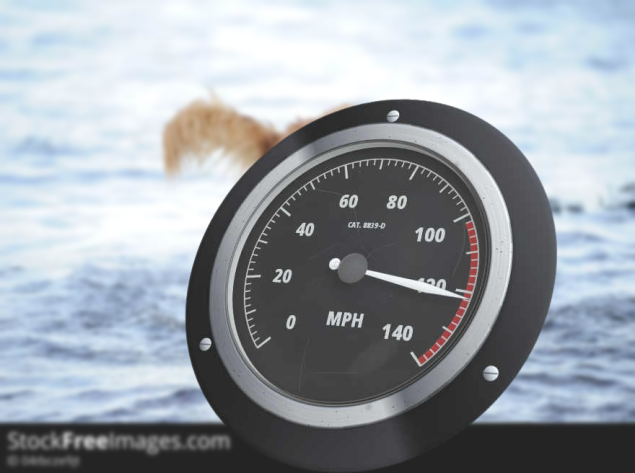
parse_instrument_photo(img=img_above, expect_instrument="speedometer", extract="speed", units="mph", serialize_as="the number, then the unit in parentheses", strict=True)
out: 122 (mph)
